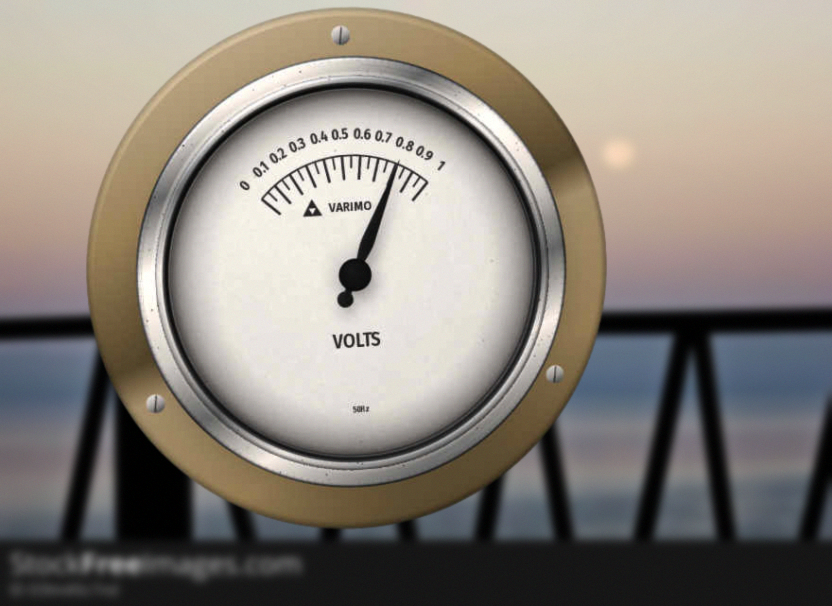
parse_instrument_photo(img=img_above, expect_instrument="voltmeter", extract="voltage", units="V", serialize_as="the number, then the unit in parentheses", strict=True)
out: 0.8 (V)
